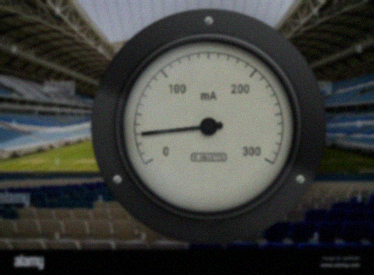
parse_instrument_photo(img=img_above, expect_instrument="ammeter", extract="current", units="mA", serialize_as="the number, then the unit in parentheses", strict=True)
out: 30 (mA)
